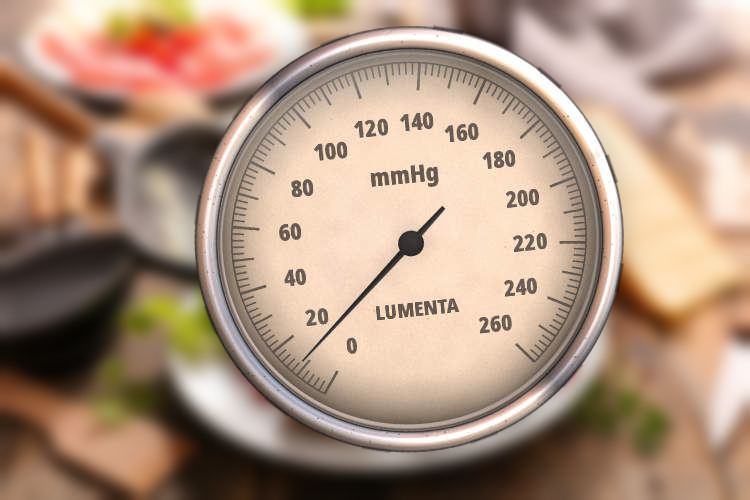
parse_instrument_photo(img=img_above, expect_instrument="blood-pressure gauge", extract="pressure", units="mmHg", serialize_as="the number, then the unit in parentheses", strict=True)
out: 12 (mmHg)
